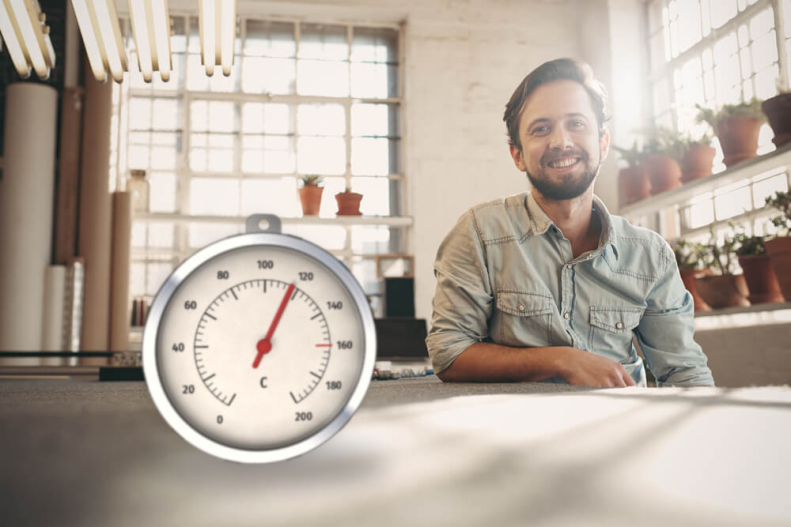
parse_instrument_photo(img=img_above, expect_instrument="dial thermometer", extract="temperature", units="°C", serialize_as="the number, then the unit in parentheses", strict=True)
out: 116 (°C)
